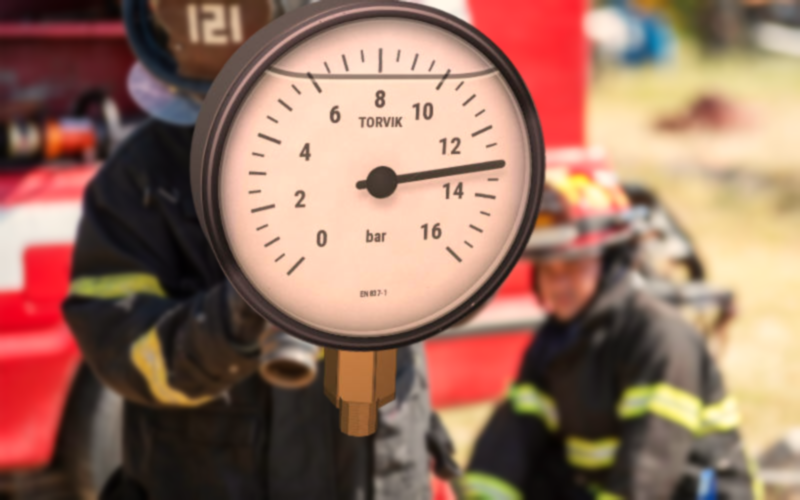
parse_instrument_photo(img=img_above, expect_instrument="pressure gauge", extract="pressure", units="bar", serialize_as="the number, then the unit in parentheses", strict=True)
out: 13 (bar)
